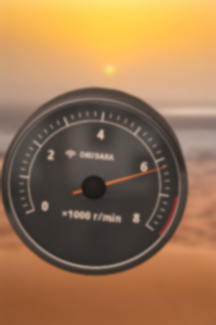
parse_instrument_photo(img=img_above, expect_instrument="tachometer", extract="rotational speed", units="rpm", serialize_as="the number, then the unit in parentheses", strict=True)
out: 6200 (rpm)
